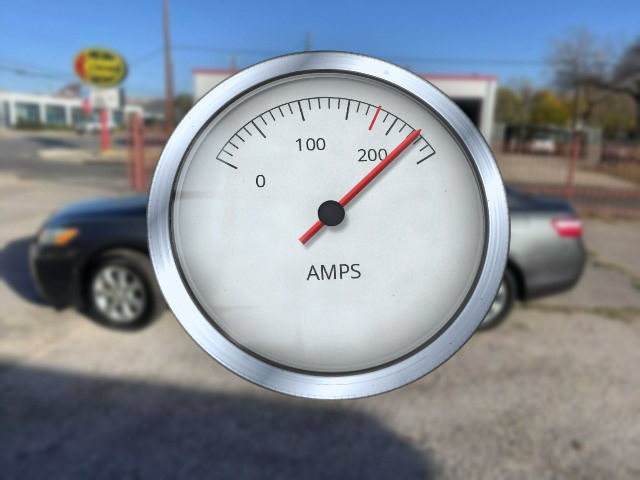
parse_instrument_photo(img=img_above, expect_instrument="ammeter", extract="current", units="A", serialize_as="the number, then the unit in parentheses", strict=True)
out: 225 (A)
